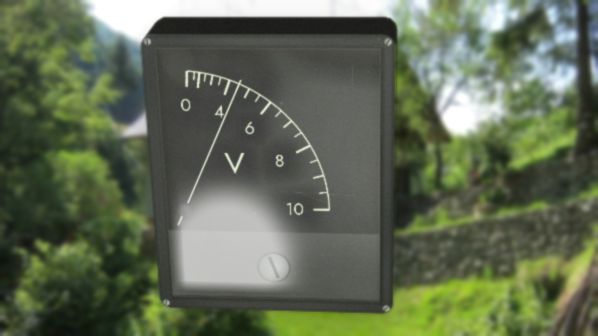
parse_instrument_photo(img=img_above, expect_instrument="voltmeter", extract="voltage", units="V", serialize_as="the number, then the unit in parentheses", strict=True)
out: 4.5 (V)
